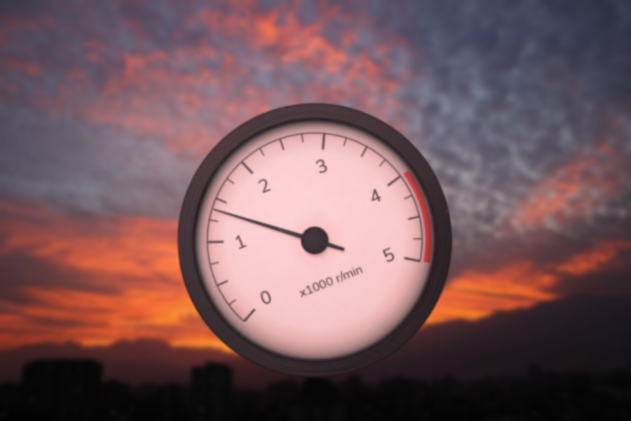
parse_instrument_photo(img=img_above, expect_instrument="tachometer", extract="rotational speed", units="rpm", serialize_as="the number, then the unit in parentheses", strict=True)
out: 1375 (rpm)
